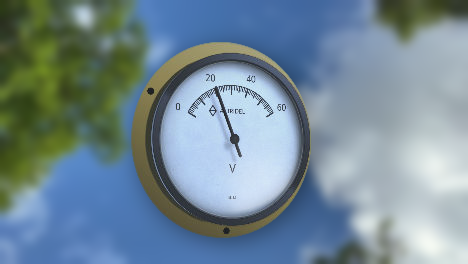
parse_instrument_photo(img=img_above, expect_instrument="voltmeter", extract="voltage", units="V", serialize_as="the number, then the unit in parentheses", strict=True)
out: 20 (V)
